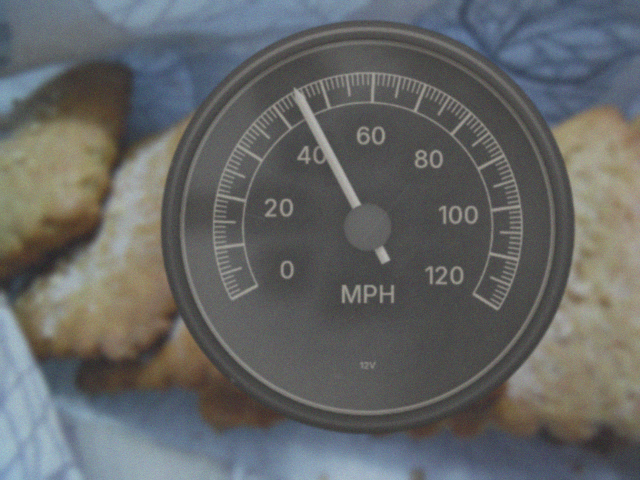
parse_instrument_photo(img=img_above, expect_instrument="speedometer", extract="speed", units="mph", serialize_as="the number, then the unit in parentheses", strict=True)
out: 45 (mph)
